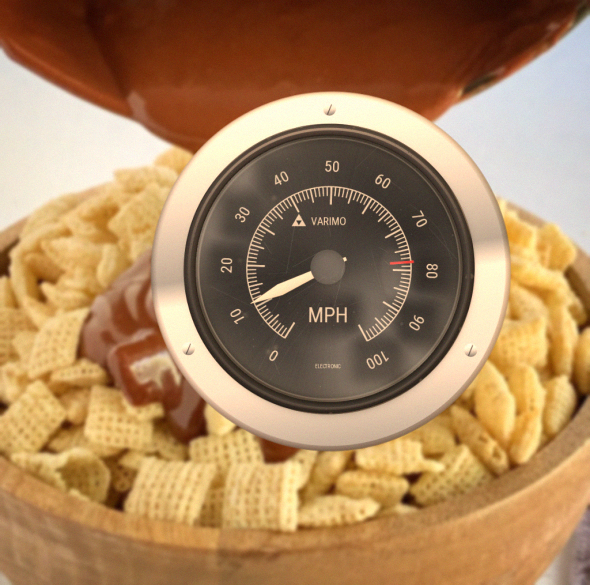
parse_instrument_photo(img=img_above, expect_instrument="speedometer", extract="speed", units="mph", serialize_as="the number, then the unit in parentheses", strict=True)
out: 11 (mph)
